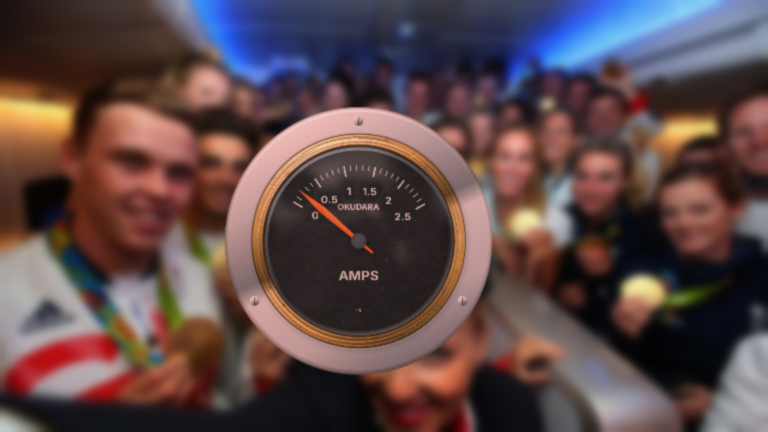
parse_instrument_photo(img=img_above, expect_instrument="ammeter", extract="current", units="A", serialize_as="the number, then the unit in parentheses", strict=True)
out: 0.2 (A)
